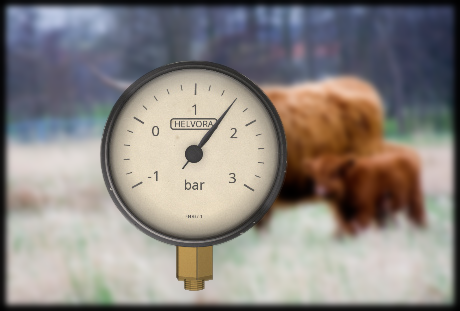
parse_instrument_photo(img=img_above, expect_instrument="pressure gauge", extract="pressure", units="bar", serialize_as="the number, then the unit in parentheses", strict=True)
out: 1.6 (bar)
